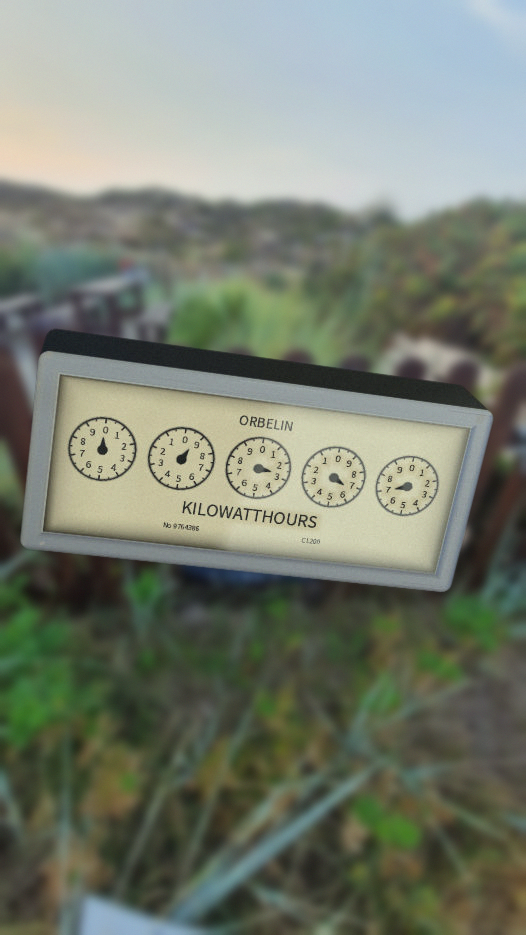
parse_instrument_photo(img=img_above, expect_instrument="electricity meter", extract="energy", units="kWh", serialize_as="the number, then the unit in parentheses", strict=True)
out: 99267 (kWh)
